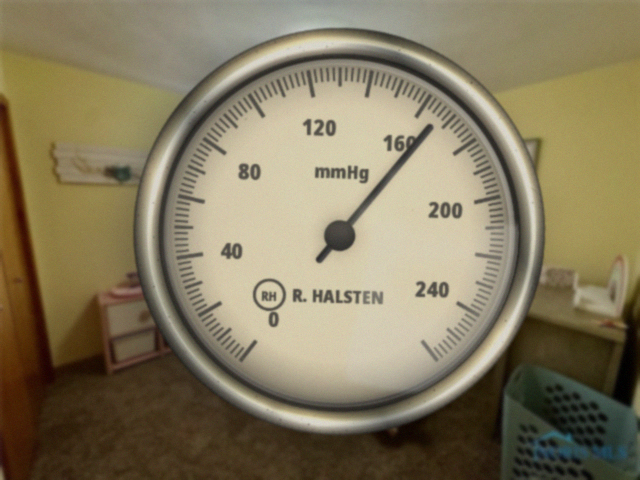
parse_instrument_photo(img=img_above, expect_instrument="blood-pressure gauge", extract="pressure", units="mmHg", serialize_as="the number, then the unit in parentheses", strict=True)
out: 166 (mmHg)
